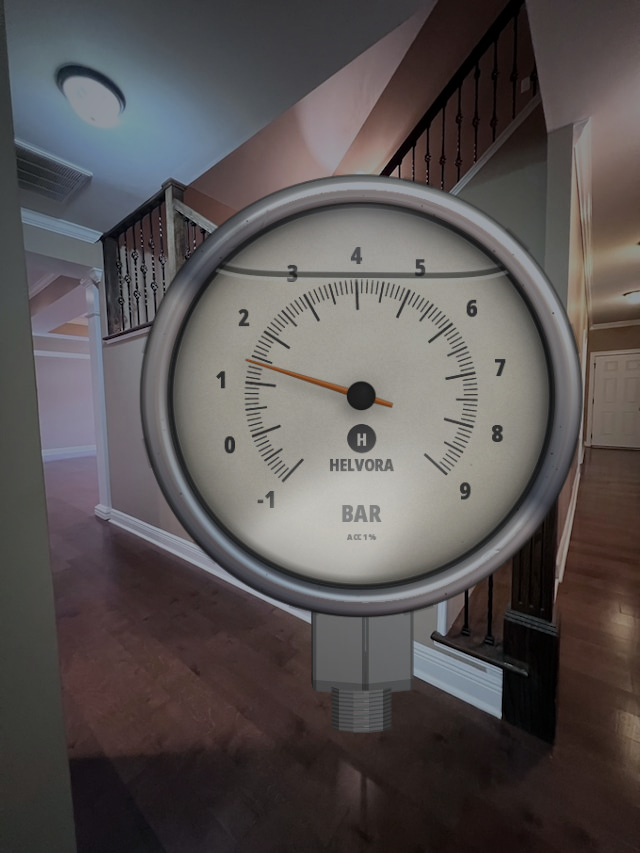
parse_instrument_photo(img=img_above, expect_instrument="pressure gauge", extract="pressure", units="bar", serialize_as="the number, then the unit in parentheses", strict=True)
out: 1.4 (bar)
